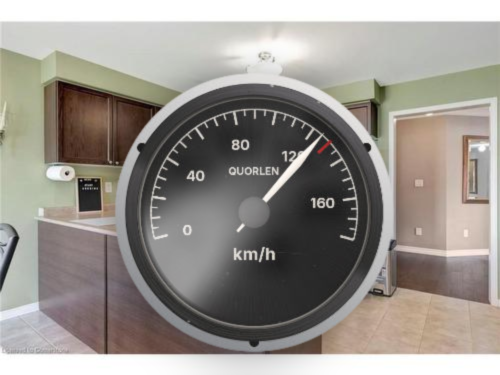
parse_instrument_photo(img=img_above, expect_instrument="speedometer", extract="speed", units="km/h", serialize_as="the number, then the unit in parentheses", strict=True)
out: 125 (km/h)
